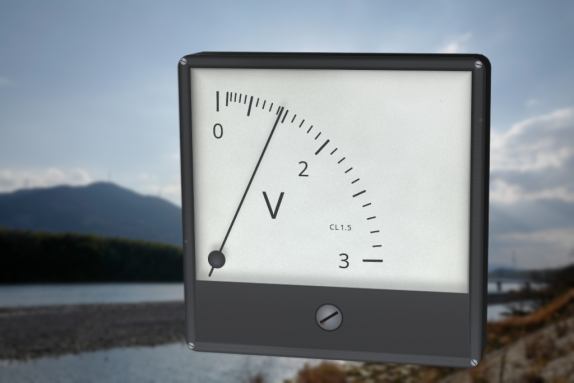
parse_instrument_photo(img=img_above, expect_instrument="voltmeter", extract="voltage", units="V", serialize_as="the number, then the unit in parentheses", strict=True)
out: 1.45 (V)
